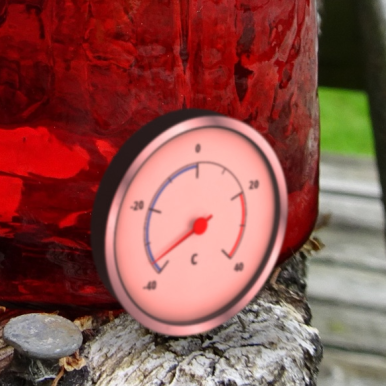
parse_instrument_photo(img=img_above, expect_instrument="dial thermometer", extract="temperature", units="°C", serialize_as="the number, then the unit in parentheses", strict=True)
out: -35 (°C)
